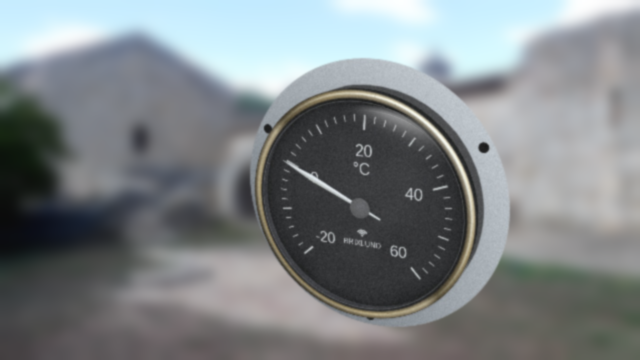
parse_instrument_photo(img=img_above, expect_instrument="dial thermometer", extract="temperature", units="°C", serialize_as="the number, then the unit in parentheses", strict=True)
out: 0 (°C)
